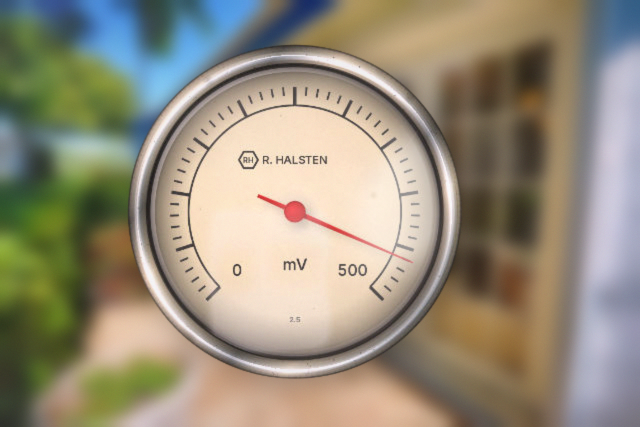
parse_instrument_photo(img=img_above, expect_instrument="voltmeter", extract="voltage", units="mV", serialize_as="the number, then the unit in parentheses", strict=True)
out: 460 (mV)
